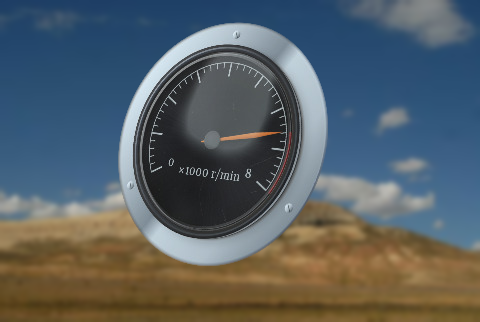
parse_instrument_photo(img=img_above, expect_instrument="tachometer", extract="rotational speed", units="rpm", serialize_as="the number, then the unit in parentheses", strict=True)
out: 6600 (rpm)
